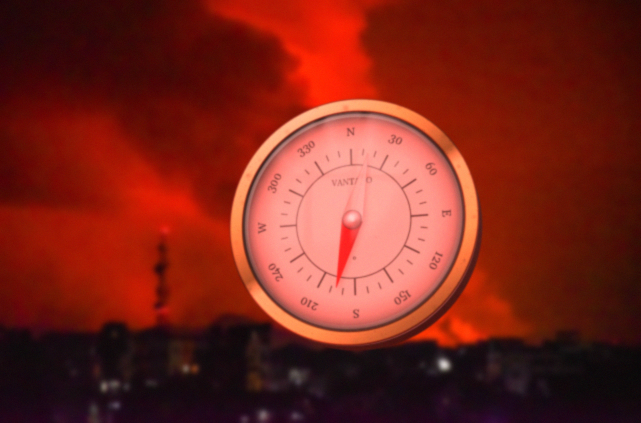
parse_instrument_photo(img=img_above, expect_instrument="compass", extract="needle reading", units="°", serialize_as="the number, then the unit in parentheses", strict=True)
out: 195 (°)
